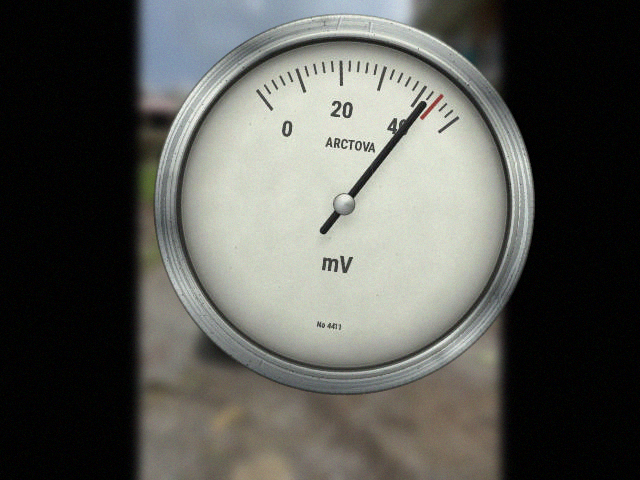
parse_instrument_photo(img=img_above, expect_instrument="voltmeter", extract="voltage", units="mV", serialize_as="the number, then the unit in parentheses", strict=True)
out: 42 (mV)
